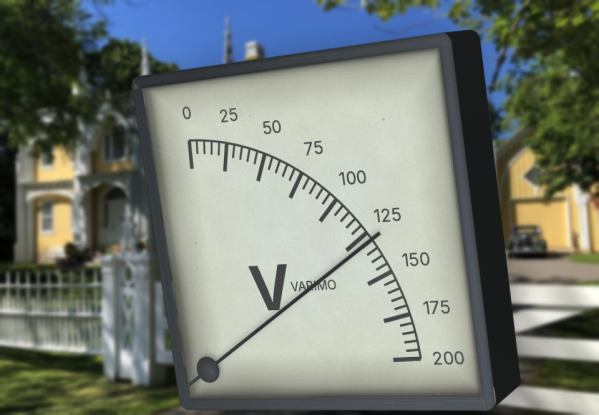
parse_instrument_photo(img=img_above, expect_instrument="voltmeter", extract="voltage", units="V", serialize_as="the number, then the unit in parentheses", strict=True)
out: 130 (V)
